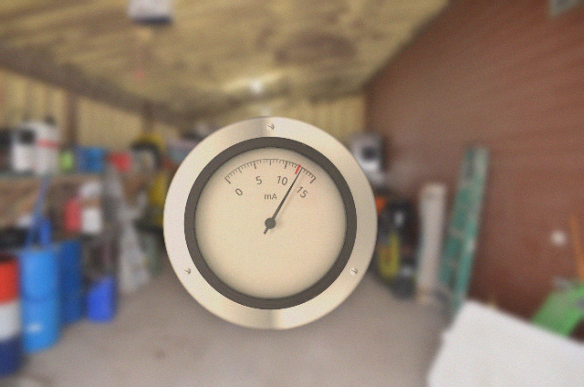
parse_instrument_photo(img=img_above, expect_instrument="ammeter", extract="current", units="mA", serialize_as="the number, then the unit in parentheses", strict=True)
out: 12.5 (mA)
